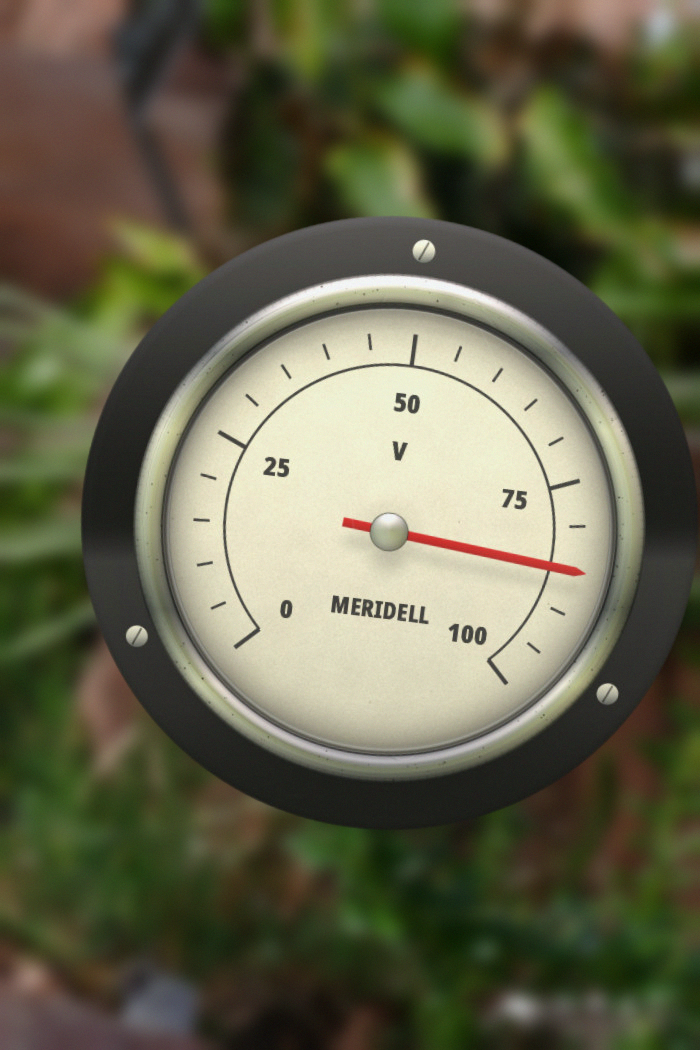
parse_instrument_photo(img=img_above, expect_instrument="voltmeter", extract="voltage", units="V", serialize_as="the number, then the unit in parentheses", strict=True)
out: 85 (V)
